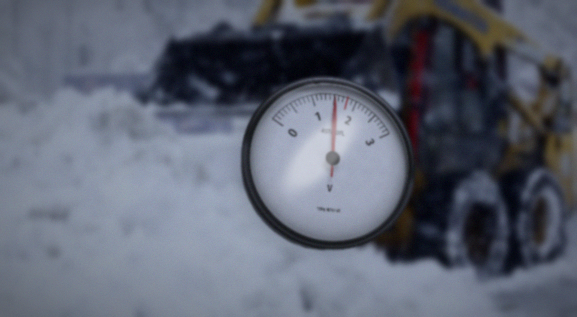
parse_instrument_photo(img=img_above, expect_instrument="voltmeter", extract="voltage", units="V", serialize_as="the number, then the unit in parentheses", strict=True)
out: 1.5 (V)
